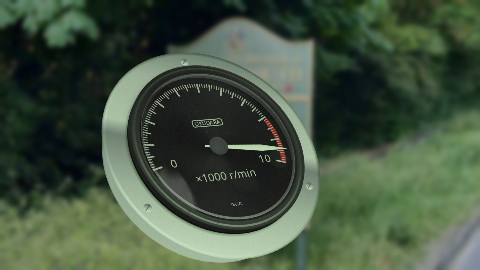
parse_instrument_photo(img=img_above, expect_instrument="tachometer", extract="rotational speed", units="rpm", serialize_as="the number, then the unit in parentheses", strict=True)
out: 9500 (rpm)
